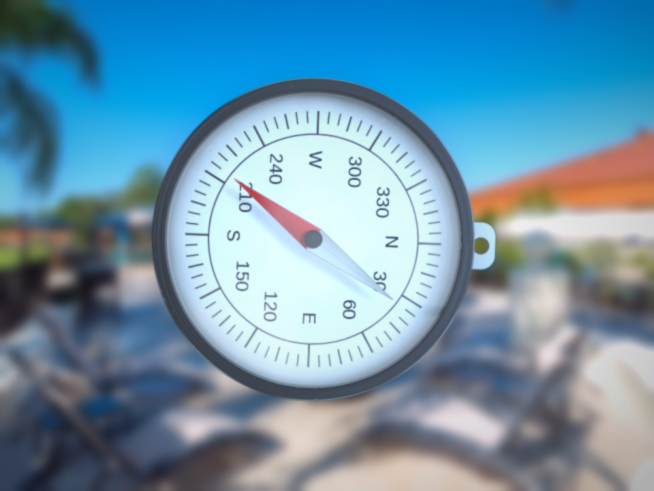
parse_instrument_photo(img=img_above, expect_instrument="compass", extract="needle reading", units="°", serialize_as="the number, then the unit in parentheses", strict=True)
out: 215 (°)
